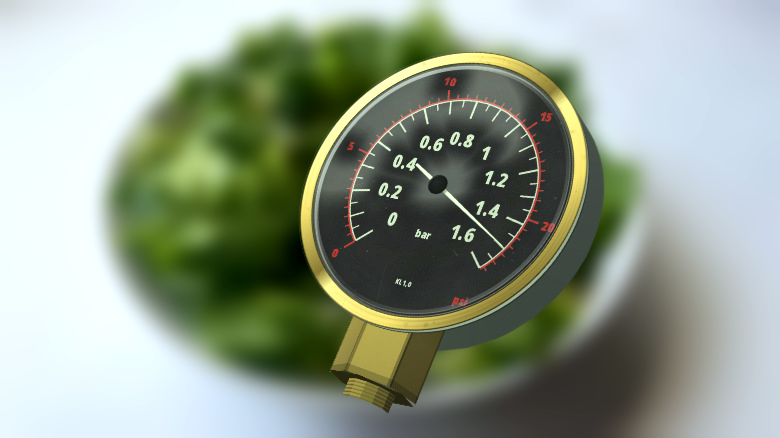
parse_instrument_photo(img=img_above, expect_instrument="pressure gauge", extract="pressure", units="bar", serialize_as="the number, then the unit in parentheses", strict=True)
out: 1.5 (bar)
